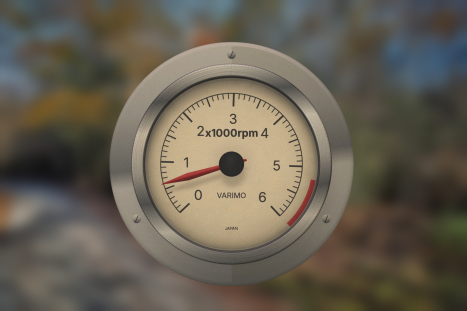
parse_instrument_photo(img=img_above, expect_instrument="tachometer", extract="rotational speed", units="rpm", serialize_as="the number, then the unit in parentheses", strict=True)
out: 600 (rpm)
